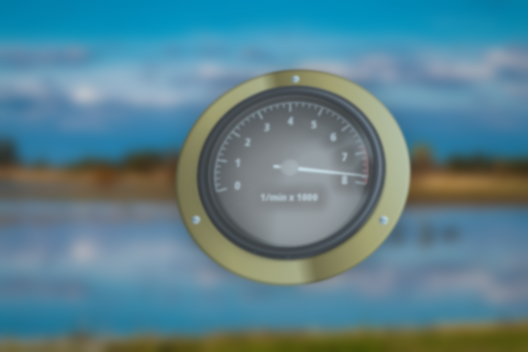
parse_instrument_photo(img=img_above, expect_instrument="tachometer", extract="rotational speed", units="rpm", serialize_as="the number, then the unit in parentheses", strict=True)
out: 7800 (rpm)
